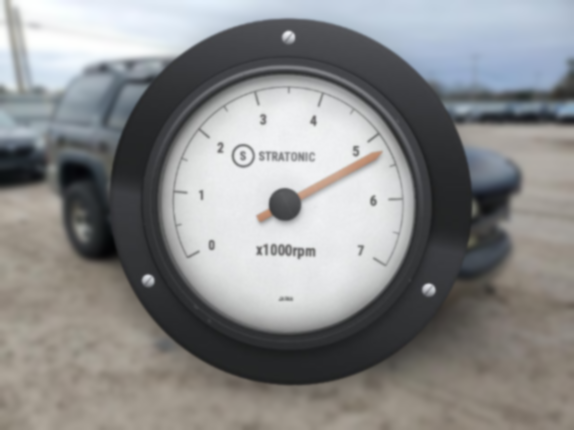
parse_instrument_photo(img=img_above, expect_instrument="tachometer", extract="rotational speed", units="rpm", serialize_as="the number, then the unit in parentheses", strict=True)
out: 5250 (rpm)
